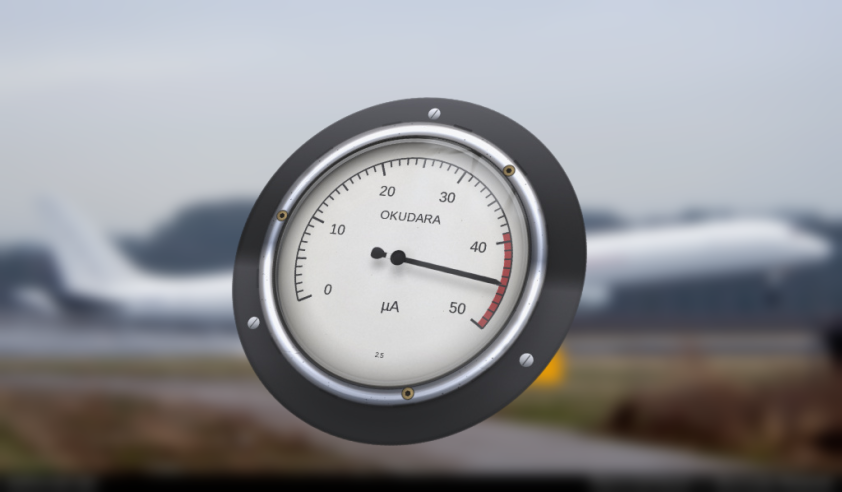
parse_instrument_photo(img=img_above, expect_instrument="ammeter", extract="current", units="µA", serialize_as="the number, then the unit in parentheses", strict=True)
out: 45 (µA)
